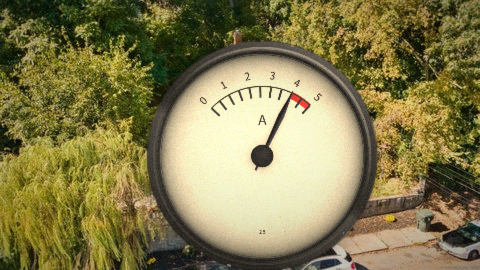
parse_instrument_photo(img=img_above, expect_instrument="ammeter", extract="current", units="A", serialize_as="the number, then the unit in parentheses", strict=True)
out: 4 (A)
